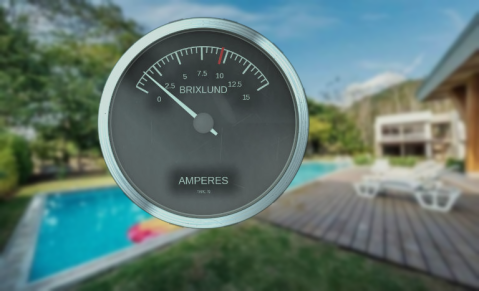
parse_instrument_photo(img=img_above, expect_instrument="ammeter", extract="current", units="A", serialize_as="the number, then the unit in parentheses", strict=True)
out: 1.5 (A)
